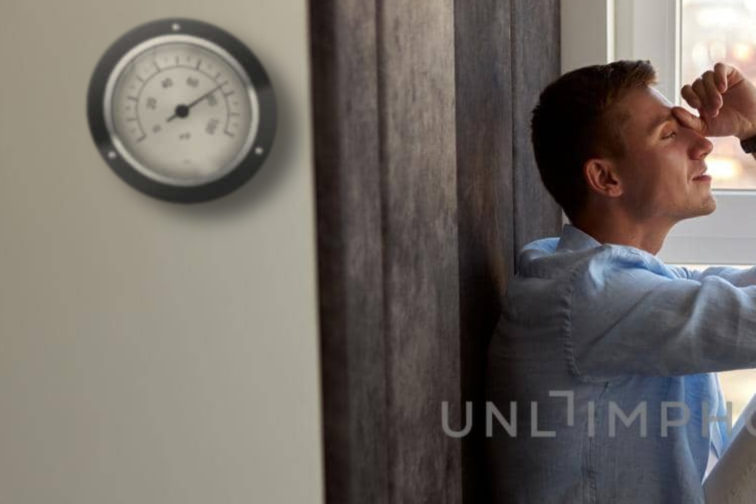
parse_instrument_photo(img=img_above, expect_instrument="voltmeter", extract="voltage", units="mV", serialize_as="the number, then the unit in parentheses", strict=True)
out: 75 (mV)
